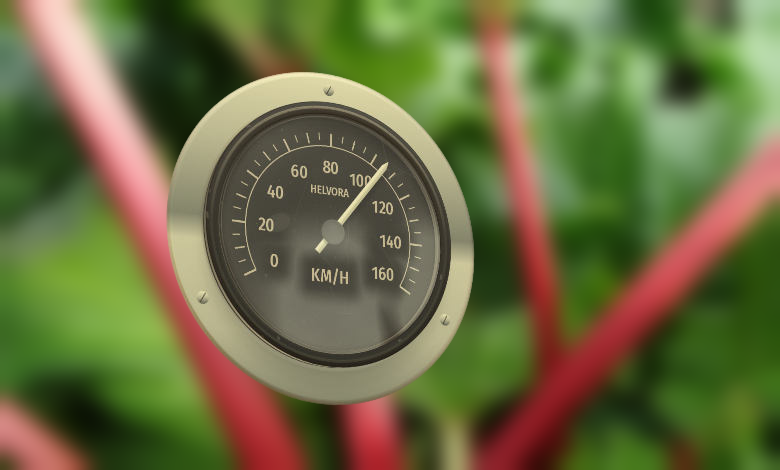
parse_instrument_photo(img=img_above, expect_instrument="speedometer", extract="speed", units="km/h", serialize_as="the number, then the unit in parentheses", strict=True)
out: 105 (km/h)
